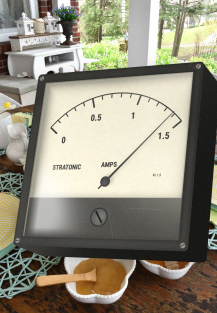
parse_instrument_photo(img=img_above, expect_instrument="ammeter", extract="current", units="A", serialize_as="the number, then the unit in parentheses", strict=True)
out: 1.4 (A)
